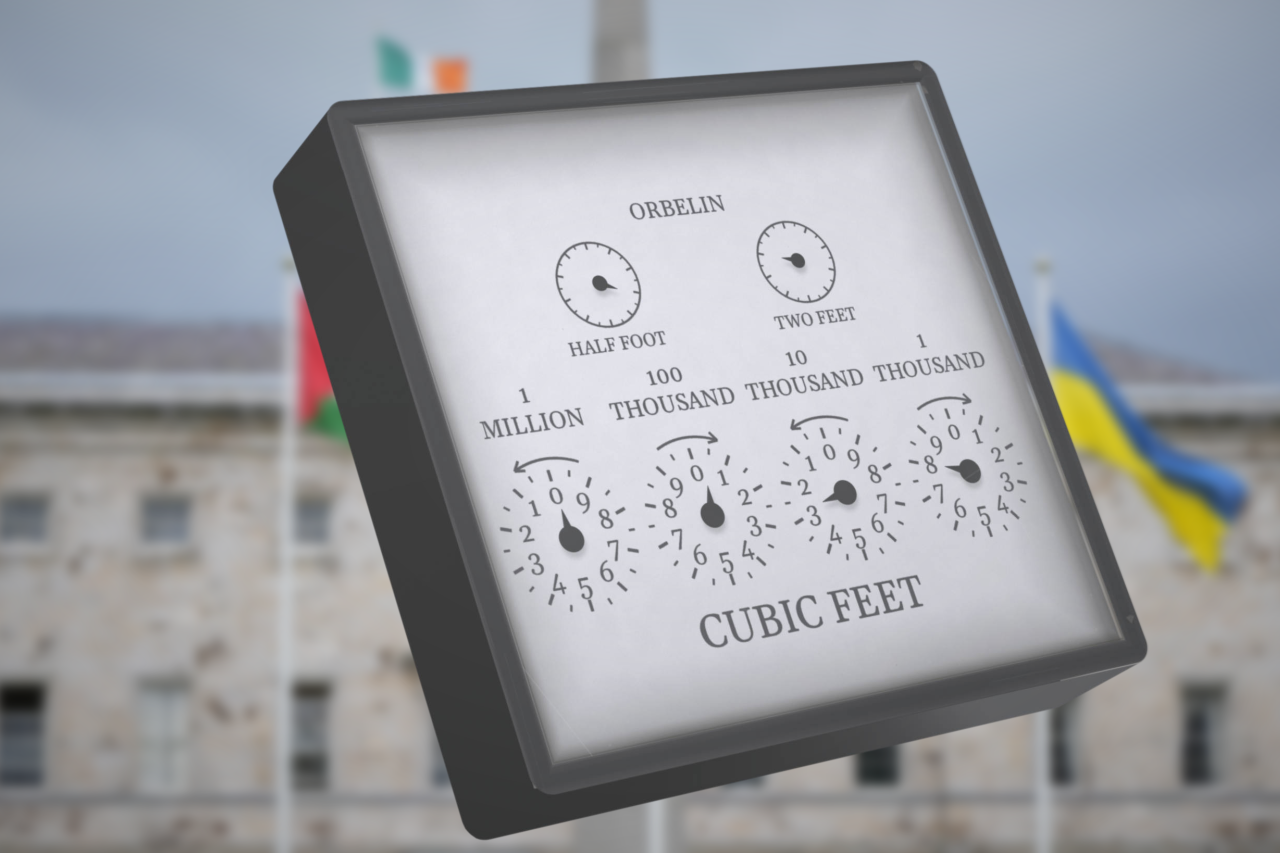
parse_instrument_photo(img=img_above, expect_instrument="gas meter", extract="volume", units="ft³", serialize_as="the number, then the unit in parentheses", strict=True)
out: 2800 (ft³)
